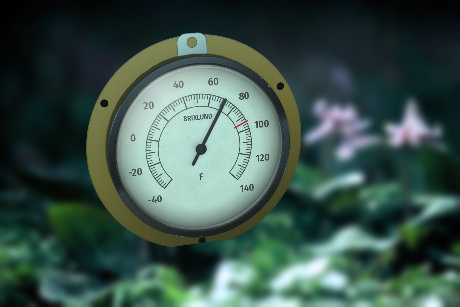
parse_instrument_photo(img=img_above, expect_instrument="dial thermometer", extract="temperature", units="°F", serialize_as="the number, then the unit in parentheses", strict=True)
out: 70 (°F)
